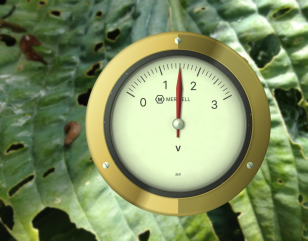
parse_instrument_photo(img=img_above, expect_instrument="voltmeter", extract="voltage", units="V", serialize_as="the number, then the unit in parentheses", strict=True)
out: 1.5 (V)
